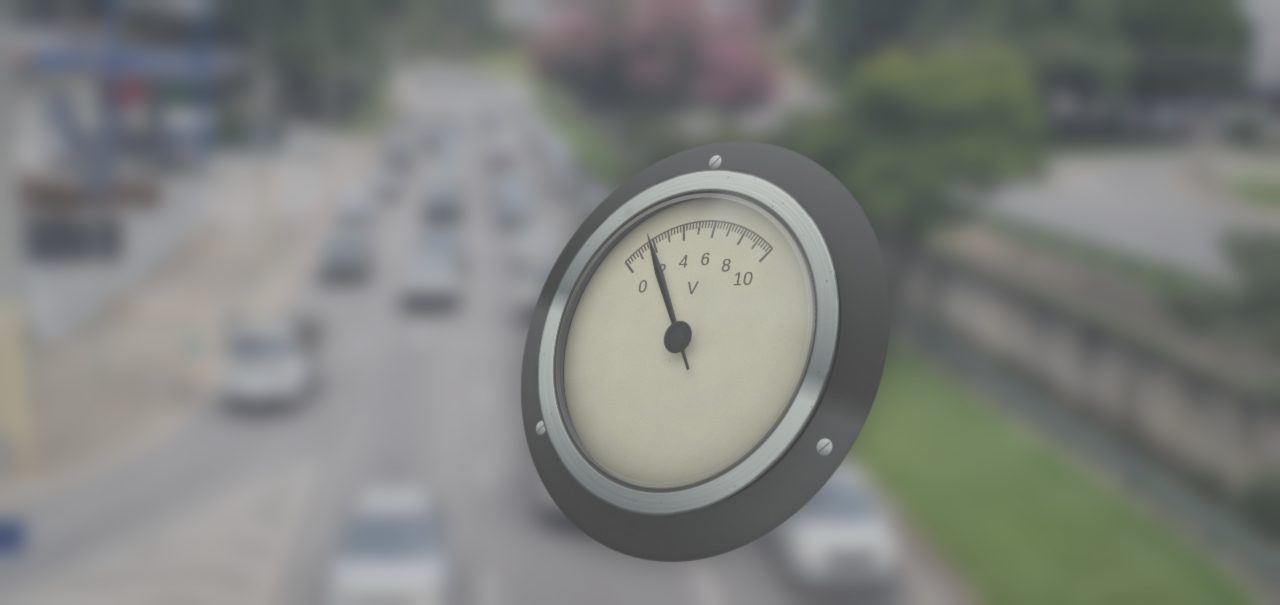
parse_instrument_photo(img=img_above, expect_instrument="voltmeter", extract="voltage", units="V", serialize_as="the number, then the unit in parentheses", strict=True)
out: 2 (V)
